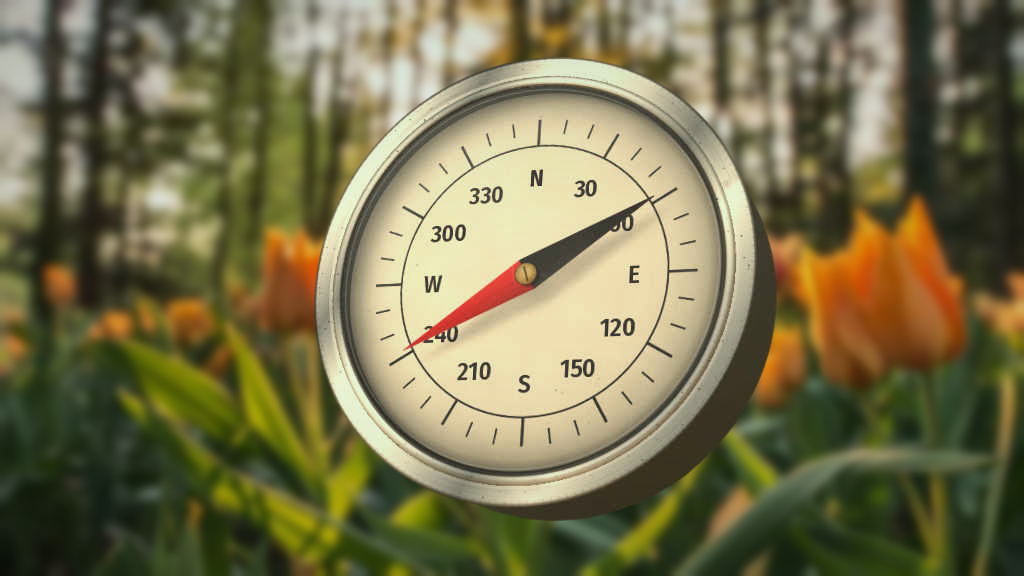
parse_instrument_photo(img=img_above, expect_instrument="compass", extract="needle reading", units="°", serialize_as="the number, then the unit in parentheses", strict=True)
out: 240 (°)
